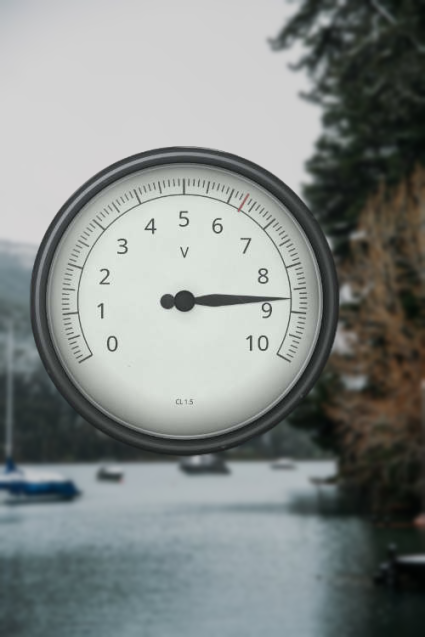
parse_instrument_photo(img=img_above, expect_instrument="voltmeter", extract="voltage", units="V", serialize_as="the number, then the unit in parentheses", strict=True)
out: 8.7 (V)
